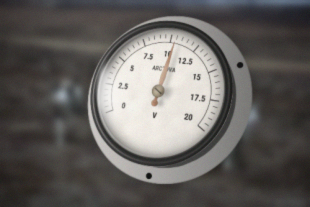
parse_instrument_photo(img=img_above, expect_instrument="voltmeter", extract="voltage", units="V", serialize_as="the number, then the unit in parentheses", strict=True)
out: 10.5 (V)
